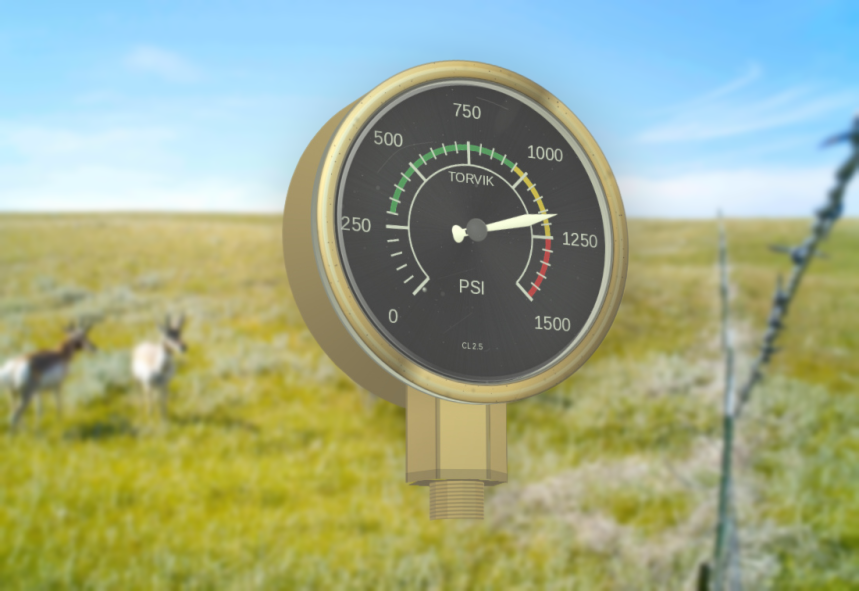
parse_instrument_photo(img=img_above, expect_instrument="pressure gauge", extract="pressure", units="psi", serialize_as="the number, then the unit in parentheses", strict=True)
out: 1175 (psi)
